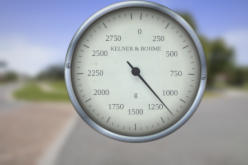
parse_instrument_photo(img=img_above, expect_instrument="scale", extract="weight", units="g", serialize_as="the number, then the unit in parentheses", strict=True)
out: 1150 (g)
